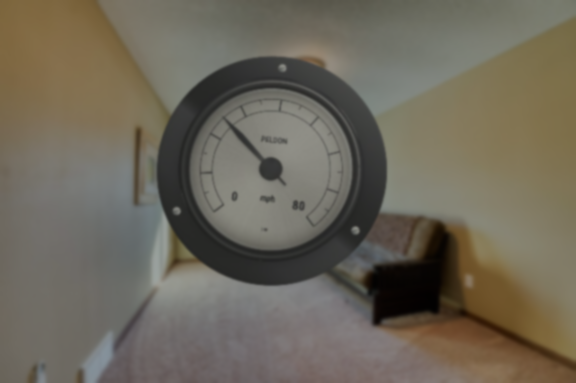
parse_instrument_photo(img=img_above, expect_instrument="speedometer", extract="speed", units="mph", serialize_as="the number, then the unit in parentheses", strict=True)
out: 25 (mph)
